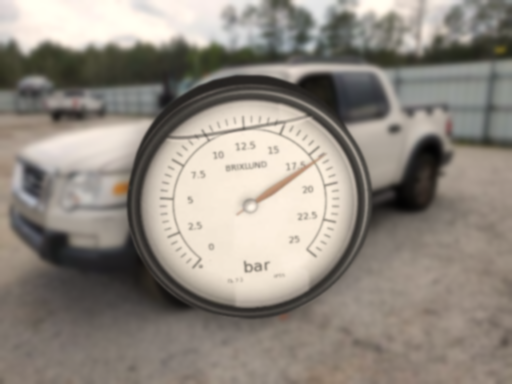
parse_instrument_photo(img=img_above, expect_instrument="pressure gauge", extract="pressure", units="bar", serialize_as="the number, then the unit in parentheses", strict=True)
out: 18 (bar)
